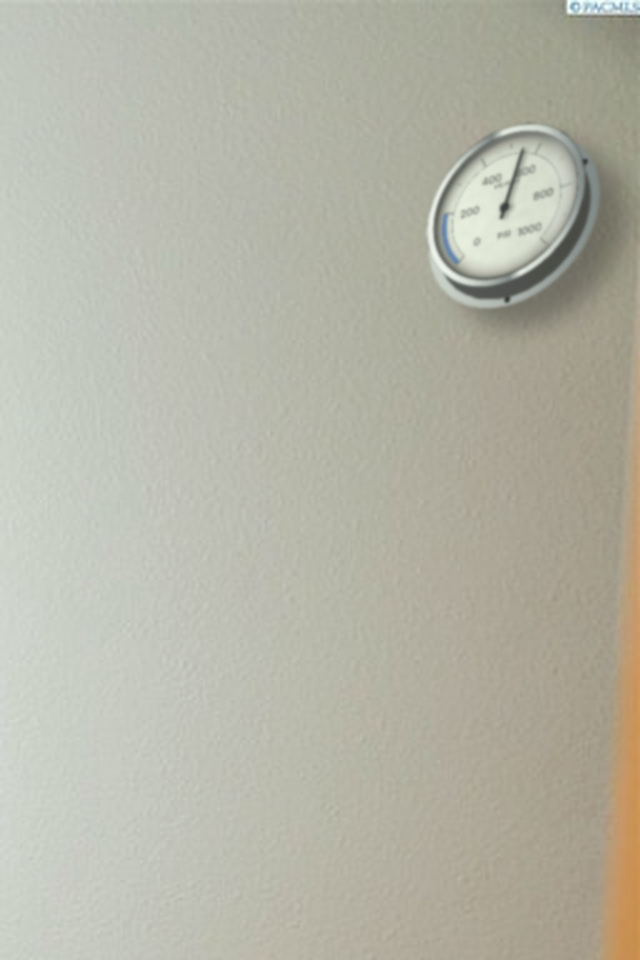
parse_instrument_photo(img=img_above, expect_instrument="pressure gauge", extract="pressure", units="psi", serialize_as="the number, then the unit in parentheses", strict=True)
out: 550 (psi)
